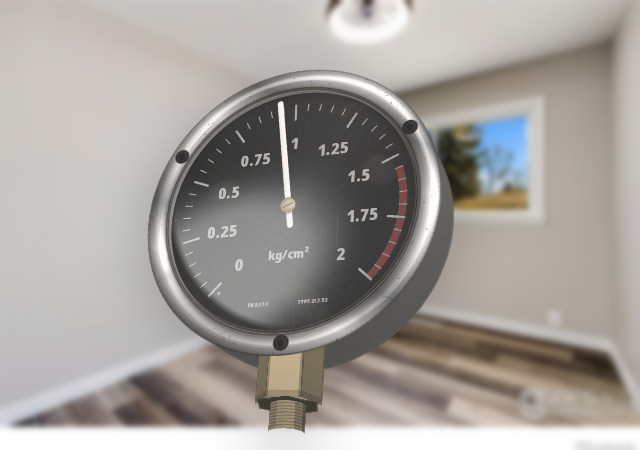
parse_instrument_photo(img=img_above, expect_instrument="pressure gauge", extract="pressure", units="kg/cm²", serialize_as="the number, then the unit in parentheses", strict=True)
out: 0.95 (kg/cm²)
